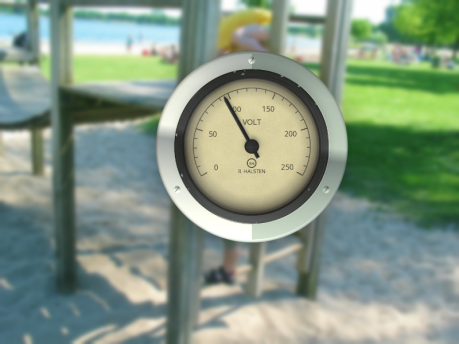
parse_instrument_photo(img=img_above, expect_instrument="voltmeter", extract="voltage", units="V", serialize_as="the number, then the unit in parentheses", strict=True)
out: 95 (V)
